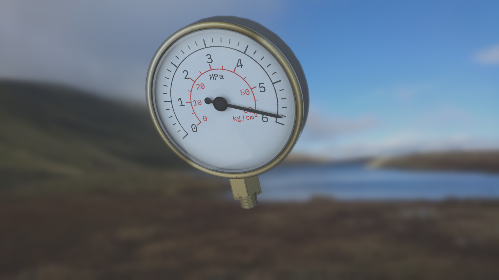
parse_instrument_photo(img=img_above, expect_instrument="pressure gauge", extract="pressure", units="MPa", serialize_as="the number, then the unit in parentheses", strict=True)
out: 5.8 (MPa)
